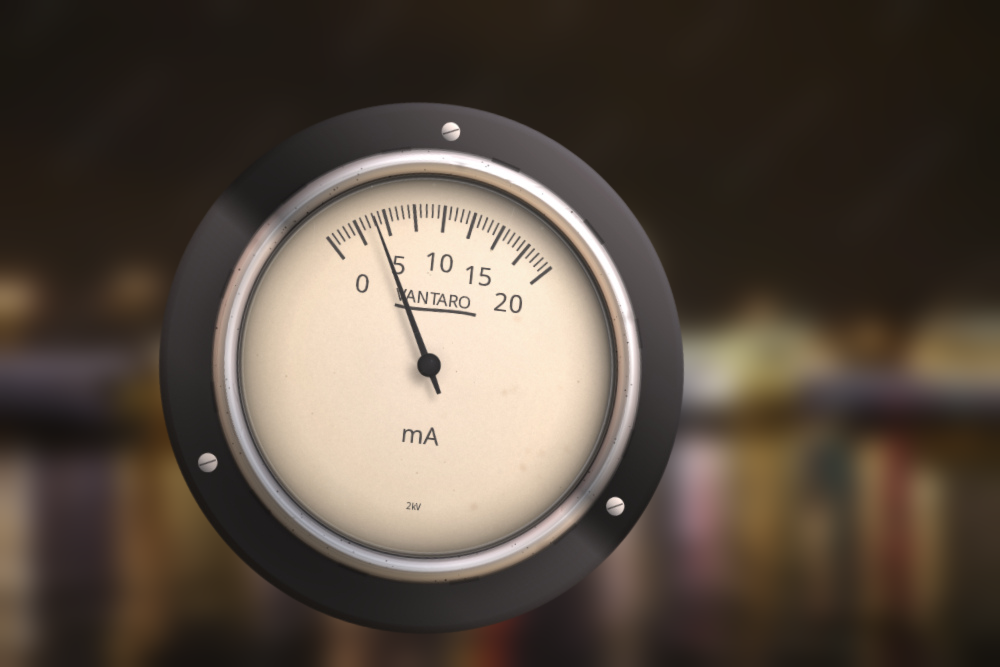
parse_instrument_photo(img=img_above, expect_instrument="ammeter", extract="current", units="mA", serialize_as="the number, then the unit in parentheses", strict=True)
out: 4 (mA)
